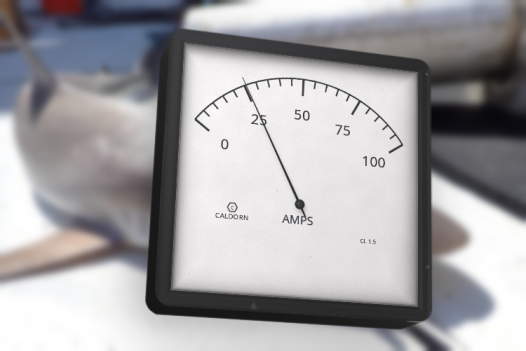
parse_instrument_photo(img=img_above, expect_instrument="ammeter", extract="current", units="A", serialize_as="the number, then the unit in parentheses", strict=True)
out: 25 (A)
